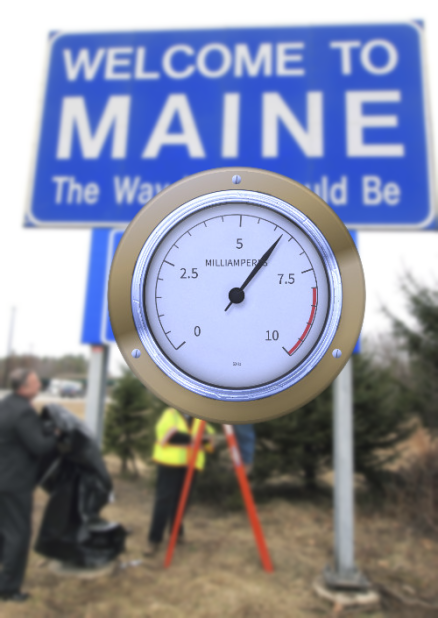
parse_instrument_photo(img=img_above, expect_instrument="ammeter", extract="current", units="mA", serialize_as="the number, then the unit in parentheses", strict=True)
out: 6.25 (mA)
